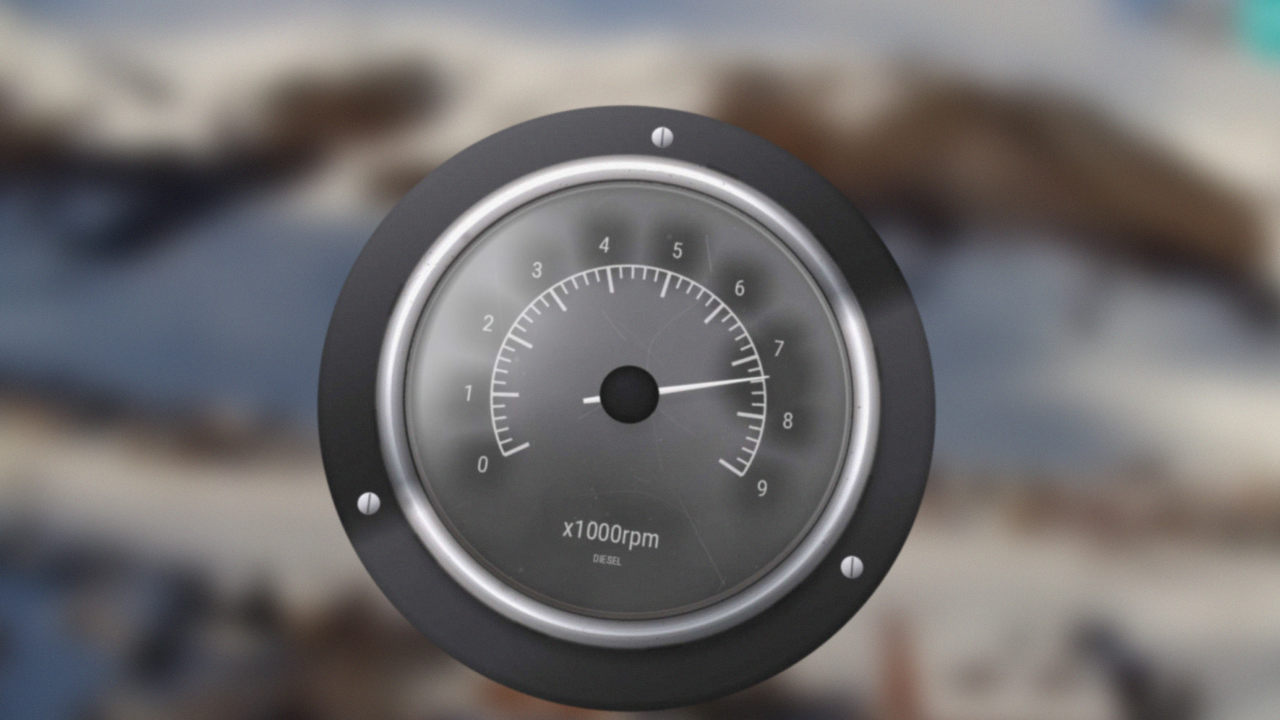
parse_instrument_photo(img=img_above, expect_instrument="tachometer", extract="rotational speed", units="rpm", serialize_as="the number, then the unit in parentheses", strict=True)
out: 7400 (rpm)
